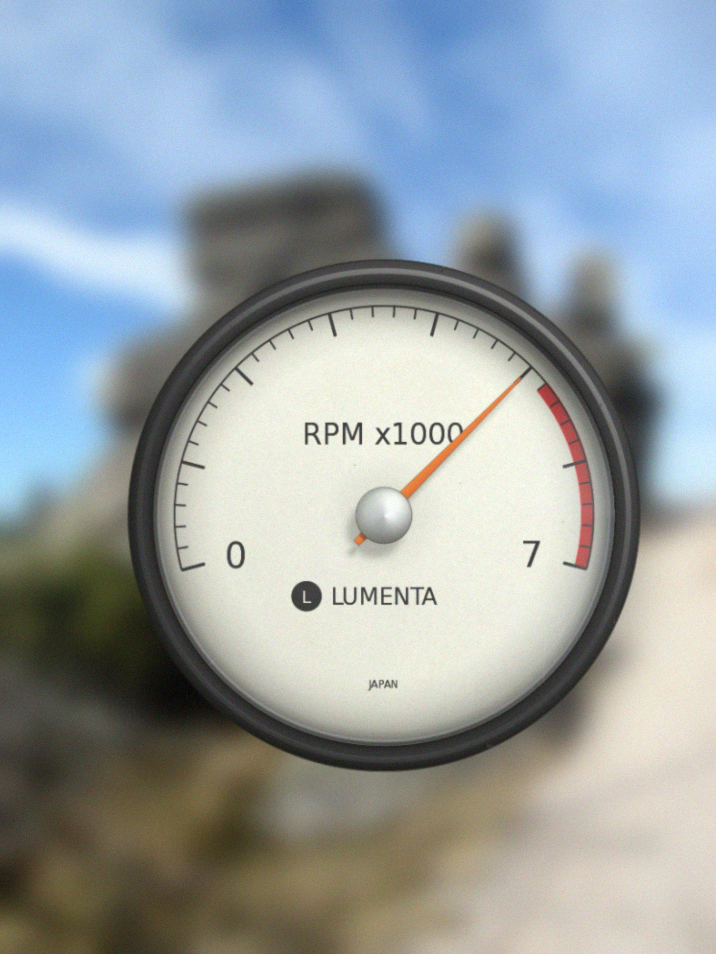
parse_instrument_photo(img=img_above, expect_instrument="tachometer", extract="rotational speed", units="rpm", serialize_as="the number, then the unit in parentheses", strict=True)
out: 5000 (rpm)
